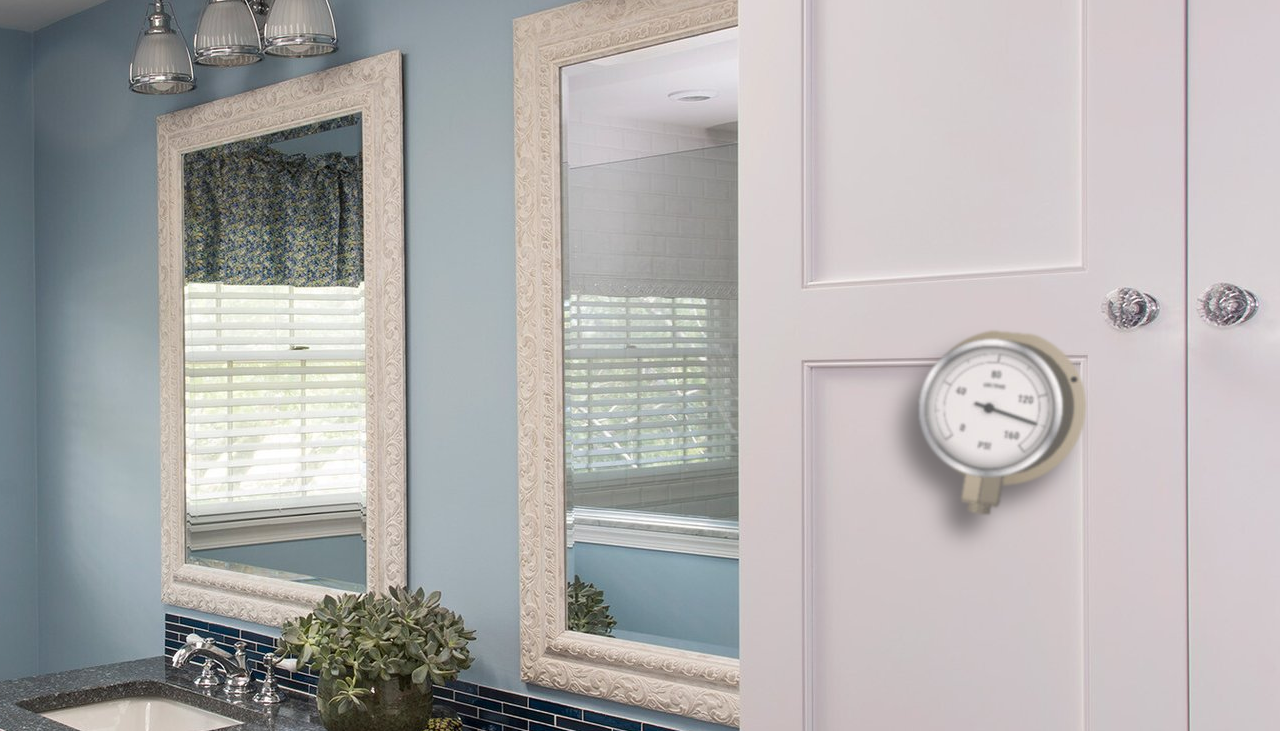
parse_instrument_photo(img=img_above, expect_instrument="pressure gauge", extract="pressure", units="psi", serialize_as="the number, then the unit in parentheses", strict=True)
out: 140 (psi)
